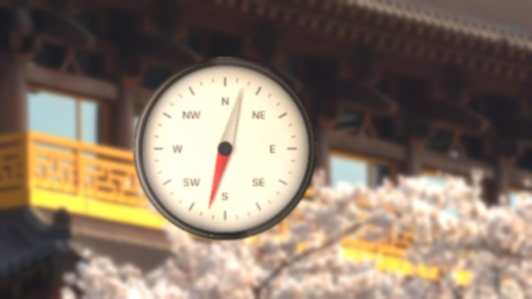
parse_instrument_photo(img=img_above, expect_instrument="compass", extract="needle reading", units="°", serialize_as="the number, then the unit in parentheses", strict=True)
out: 195 (°)
